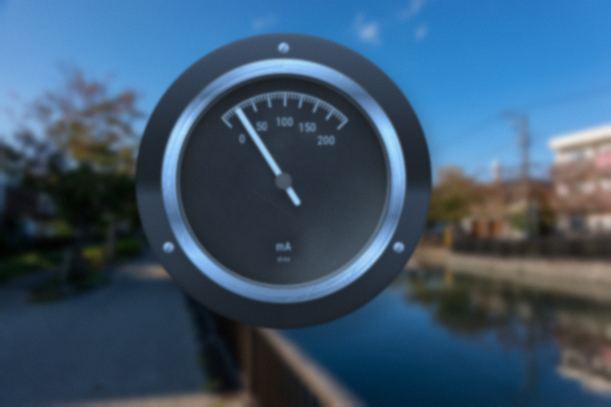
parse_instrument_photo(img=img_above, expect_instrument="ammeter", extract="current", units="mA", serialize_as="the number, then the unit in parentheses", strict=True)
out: 25 (mA)
